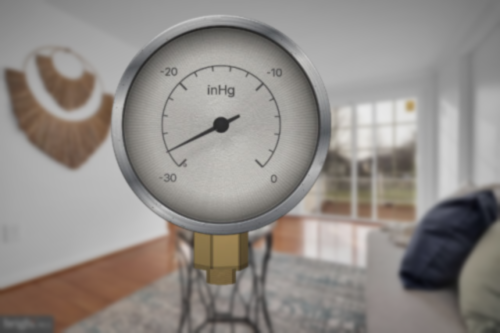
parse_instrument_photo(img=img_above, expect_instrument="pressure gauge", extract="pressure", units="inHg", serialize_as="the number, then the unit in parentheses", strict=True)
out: -28 (inHg)
